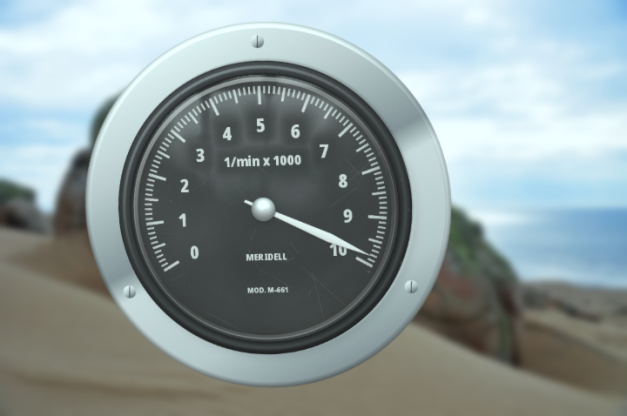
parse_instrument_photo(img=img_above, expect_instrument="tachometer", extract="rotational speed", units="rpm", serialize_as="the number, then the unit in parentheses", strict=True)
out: 9800 (rpm)
